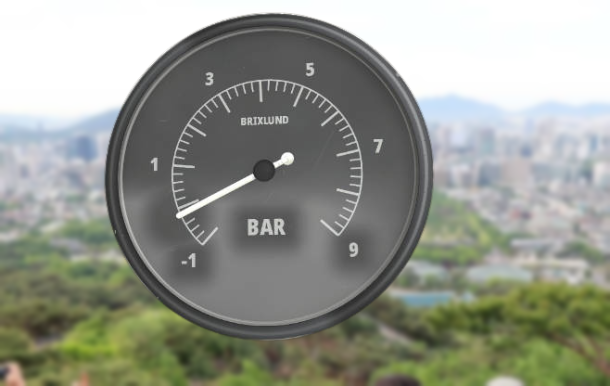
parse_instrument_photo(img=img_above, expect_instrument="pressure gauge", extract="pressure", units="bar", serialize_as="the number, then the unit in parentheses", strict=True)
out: -0.2 (bar)
